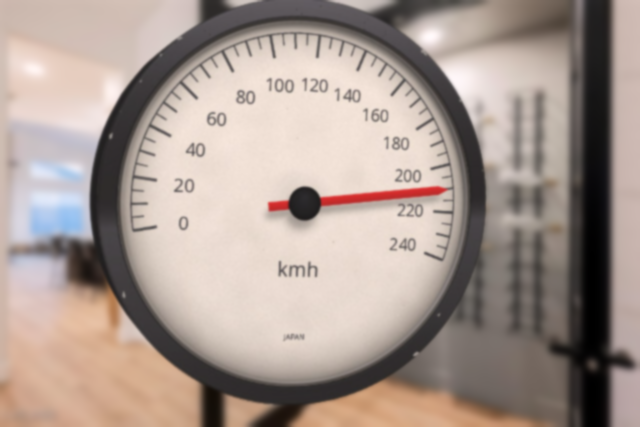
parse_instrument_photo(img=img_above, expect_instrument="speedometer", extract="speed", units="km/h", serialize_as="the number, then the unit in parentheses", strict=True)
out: 210 (km/h)
